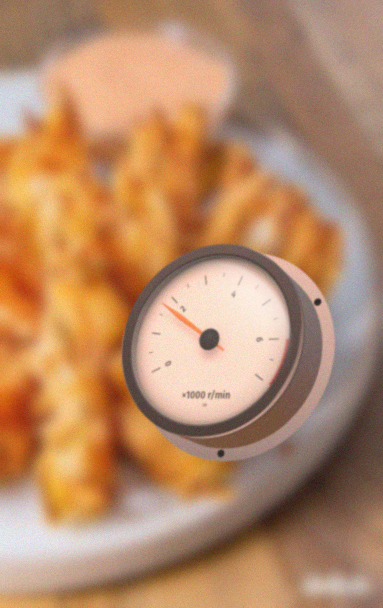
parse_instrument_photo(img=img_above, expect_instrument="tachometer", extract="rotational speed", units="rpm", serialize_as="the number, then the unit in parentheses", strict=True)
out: 1750 (rpm)
